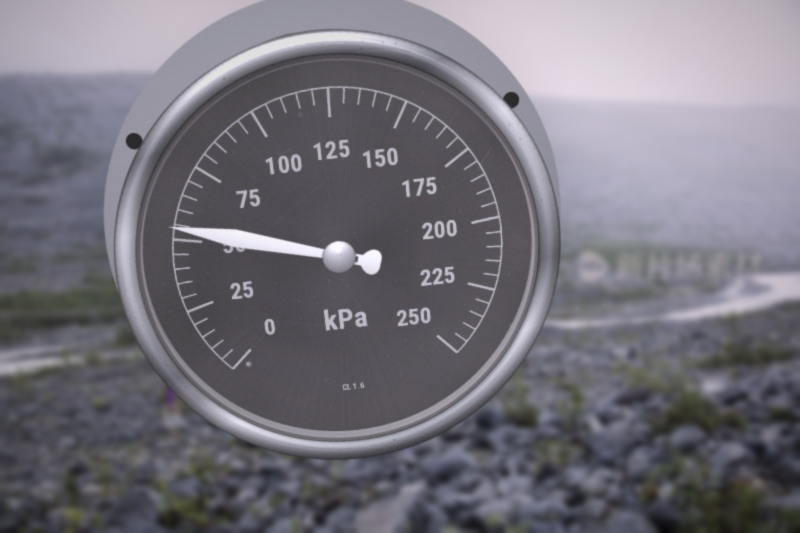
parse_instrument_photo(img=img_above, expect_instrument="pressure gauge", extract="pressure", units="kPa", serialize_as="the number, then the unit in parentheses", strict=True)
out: 55 (kPa)
